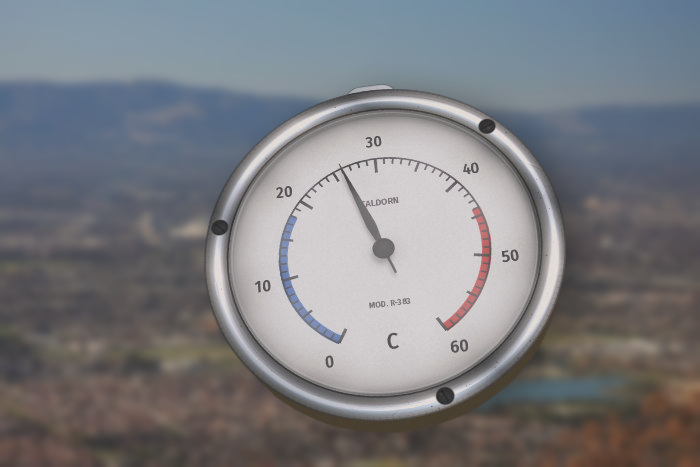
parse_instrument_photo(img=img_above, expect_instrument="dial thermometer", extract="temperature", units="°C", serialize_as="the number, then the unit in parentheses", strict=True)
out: 26 (°C)
